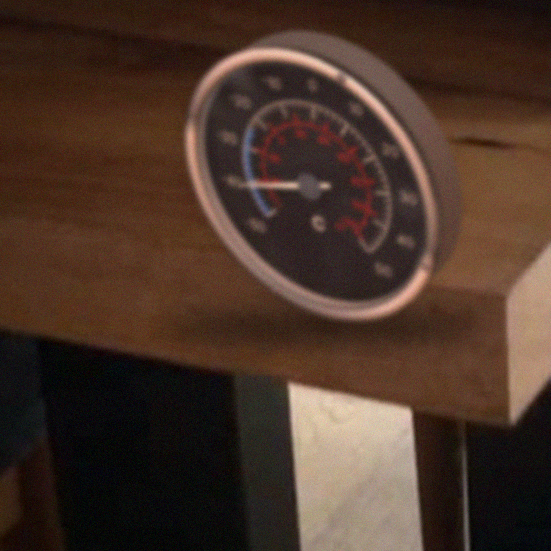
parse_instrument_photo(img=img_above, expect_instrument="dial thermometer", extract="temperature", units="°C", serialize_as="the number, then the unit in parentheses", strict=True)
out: -40 (°C)
